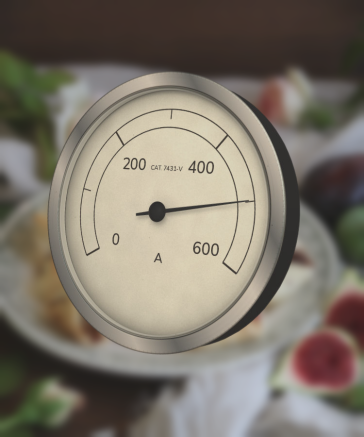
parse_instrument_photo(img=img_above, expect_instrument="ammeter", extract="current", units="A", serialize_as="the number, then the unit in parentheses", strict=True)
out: 500 (A)
